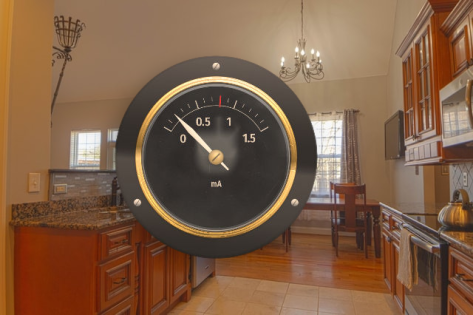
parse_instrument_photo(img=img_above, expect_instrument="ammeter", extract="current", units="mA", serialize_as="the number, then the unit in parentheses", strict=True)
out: 0.2 (mA)
